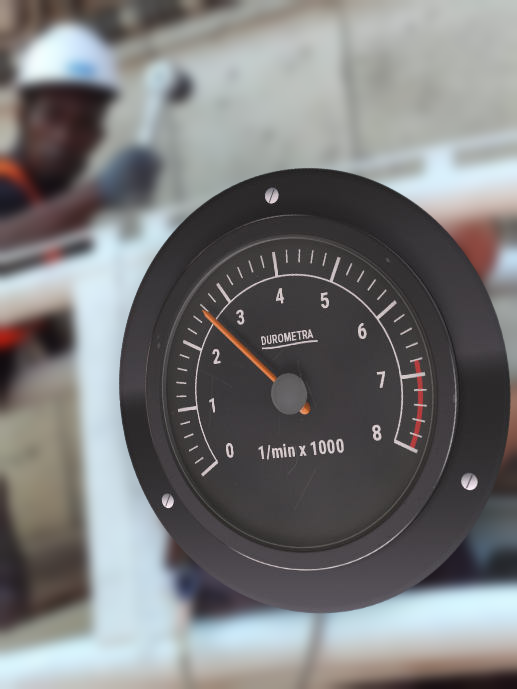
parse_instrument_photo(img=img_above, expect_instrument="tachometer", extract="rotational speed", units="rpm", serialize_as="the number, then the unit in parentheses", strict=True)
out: 2600 (rpm)
